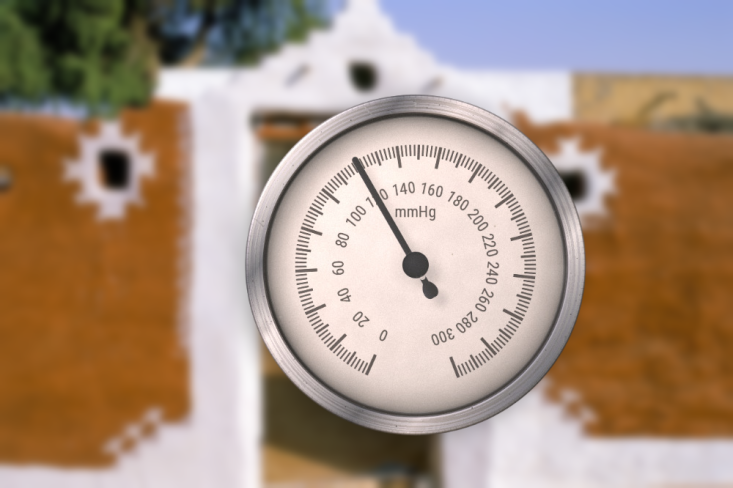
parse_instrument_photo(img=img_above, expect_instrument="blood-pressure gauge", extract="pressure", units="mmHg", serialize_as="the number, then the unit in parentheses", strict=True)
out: 120 (mmHg)
